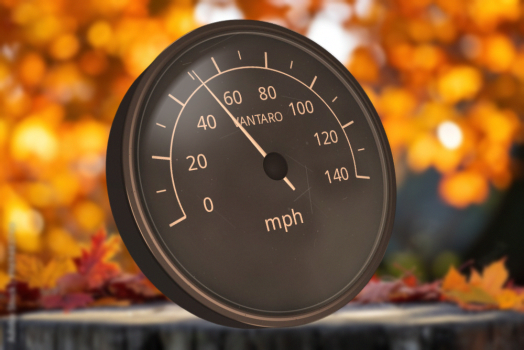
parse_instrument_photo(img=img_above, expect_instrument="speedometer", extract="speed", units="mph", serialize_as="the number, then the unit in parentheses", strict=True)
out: 50 (mph)
